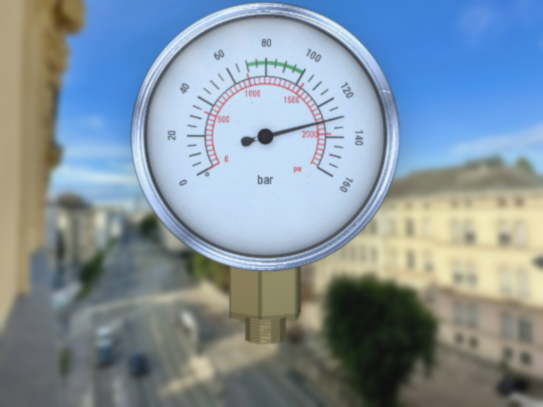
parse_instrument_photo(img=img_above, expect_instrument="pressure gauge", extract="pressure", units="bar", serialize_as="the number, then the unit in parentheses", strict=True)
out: 130 (bar)
